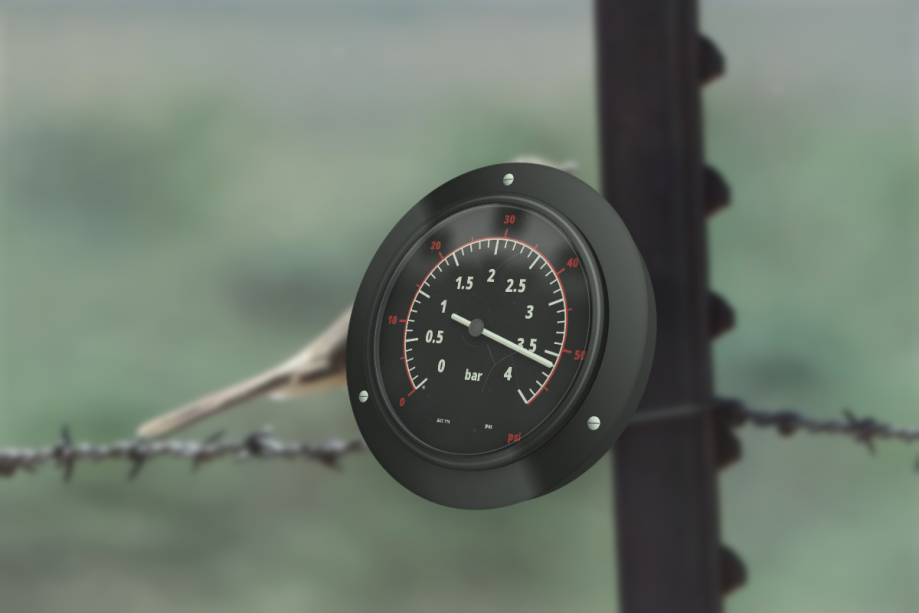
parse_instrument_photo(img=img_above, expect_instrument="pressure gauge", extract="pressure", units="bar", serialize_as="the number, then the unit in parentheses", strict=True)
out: 3.6 (bar)
